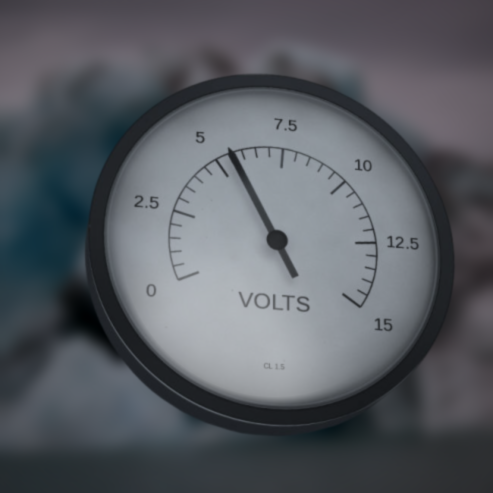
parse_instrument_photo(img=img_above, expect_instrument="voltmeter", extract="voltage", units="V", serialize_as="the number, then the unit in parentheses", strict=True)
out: 5.5 (V)
